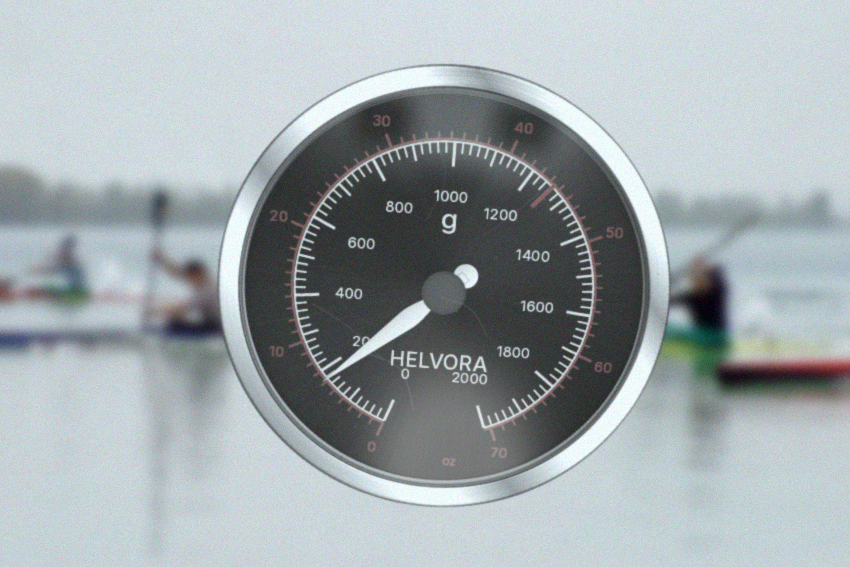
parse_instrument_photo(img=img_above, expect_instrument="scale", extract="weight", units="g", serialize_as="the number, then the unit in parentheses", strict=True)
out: 180 (g)
